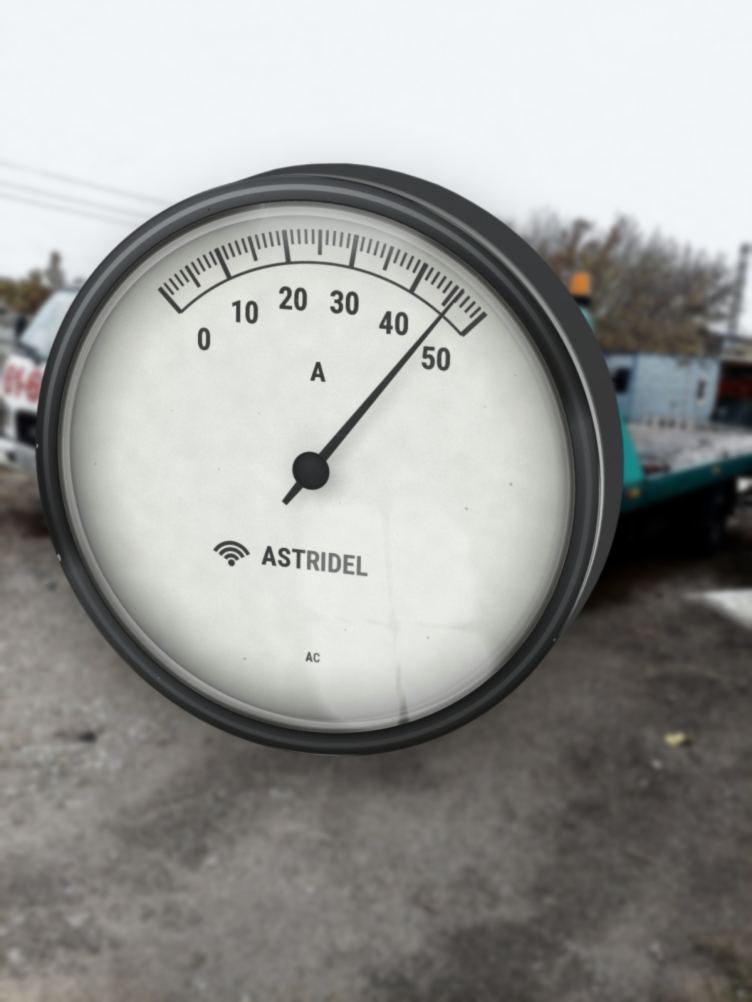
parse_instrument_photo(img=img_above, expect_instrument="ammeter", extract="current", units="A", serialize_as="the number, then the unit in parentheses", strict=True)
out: 46 (A)
